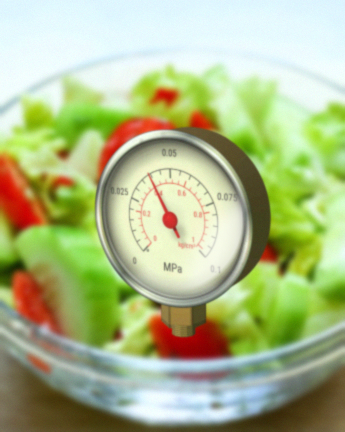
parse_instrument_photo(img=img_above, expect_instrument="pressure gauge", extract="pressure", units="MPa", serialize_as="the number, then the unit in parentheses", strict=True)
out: 0.04 (MPa)
